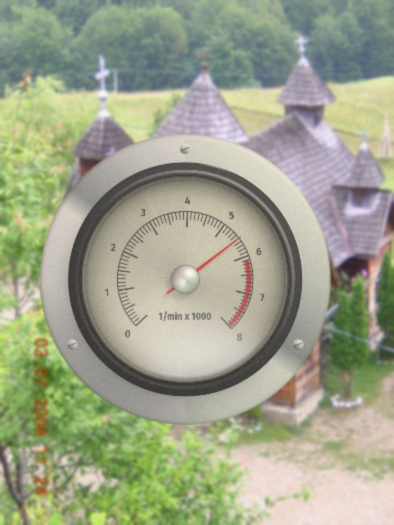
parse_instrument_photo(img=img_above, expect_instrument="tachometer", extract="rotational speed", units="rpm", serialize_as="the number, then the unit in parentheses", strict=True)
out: 5500 (rpm)
